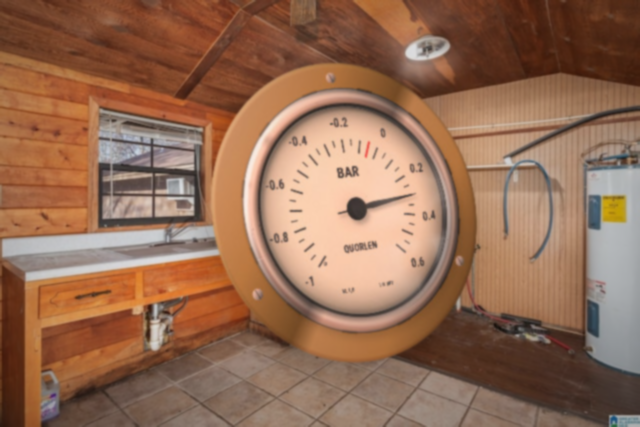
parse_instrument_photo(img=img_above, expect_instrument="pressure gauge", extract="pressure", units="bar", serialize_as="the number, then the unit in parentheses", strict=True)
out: 0.3 (bar)
